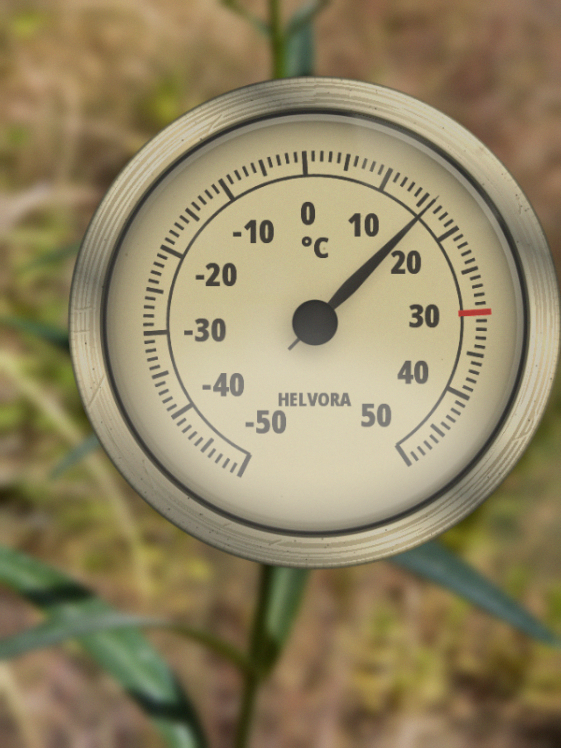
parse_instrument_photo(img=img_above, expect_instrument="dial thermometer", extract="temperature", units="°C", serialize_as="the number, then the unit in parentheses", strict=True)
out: 16 (°C)
